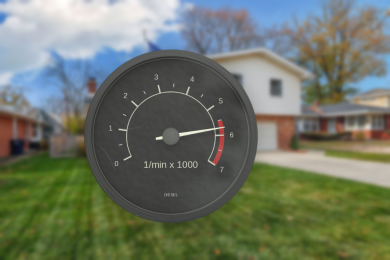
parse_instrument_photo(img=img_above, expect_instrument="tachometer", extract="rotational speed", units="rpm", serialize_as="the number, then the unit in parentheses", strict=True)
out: 5750 (rpm)
